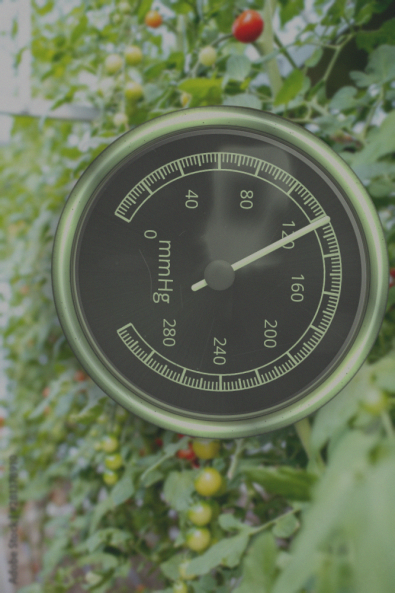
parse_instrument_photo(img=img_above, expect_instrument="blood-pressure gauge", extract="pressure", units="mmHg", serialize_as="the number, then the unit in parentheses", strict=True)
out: 122 (mmHg)
